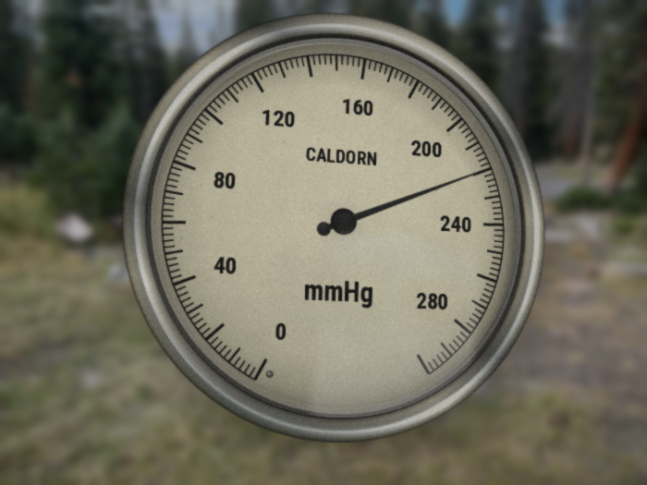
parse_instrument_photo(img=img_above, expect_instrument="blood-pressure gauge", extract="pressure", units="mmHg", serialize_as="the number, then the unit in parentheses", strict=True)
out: 220 (mmHg)
